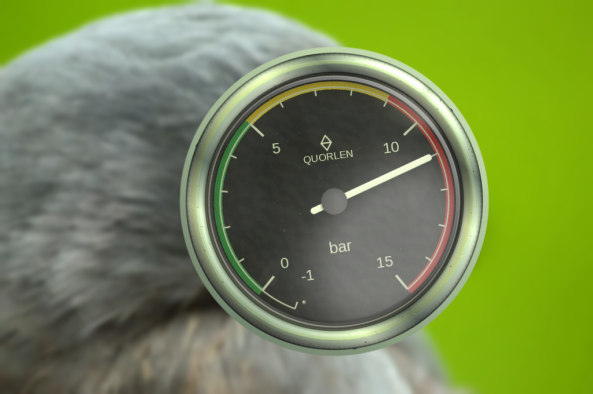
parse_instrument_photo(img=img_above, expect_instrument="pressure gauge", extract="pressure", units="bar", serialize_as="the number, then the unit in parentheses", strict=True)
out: 11 (bar)
